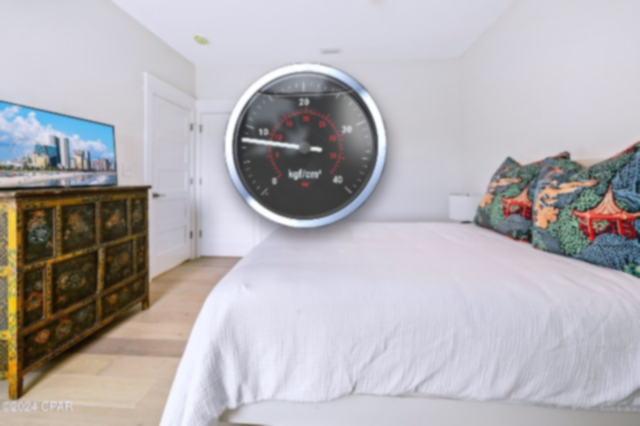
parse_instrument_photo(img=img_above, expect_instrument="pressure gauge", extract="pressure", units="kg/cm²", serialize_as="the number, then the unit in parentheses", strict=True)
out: 8 (kg/cm²)
